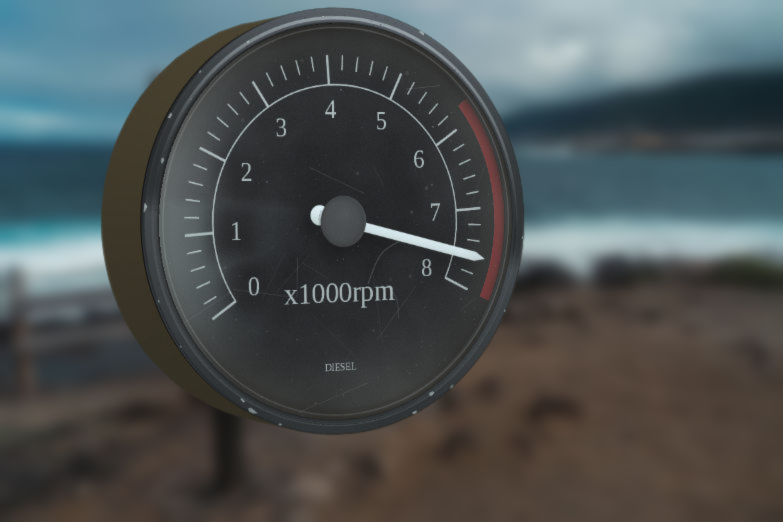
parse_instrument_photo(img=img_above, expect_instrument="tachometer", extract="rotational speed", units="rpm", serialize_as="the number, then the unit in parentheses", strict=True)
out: 7600 (rpm)
